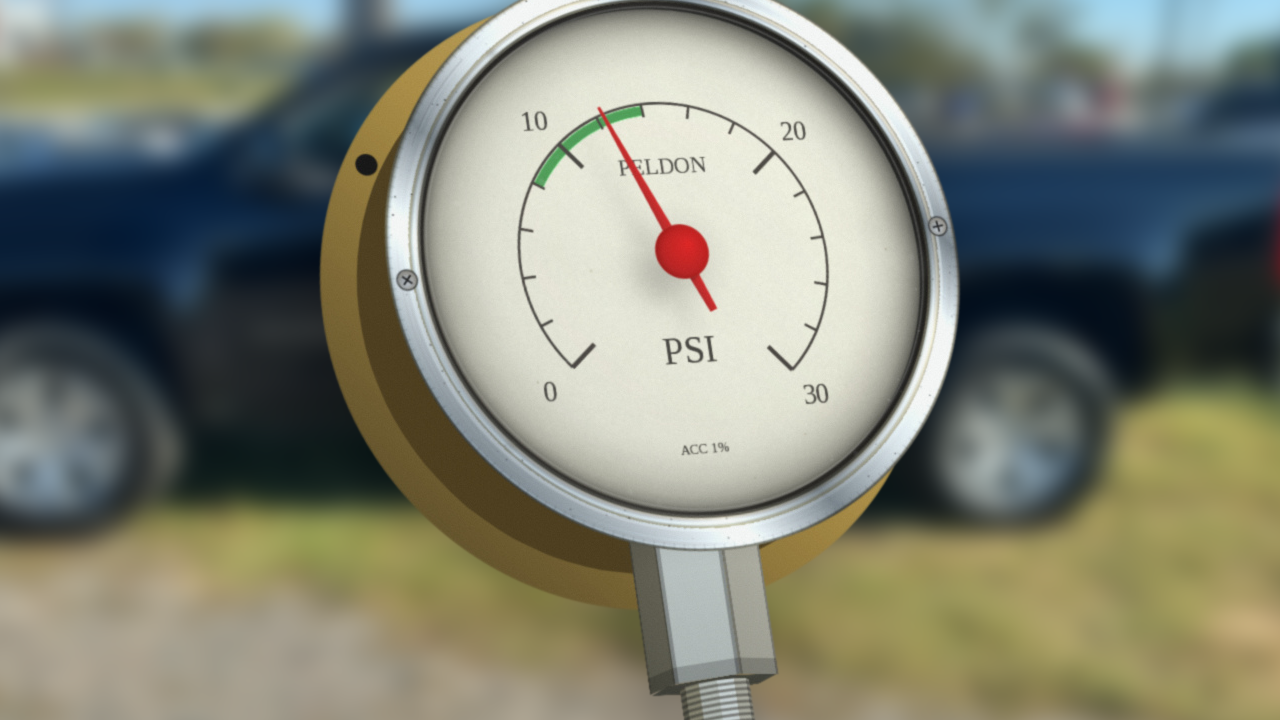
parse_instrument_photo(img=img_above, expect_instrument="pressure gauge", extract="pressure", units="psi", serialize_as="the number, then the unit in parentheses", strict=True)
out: 12 (psi)
